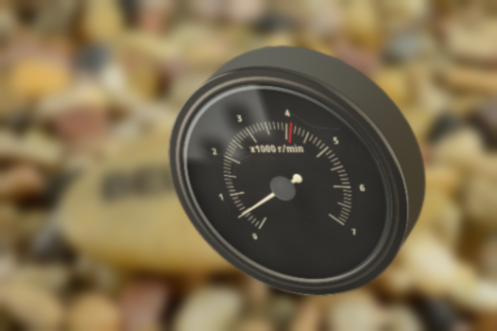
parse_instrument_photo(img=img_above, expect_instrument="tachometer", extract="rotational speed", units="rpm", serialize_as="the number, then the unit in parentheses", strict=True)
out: 500 (rpm)
